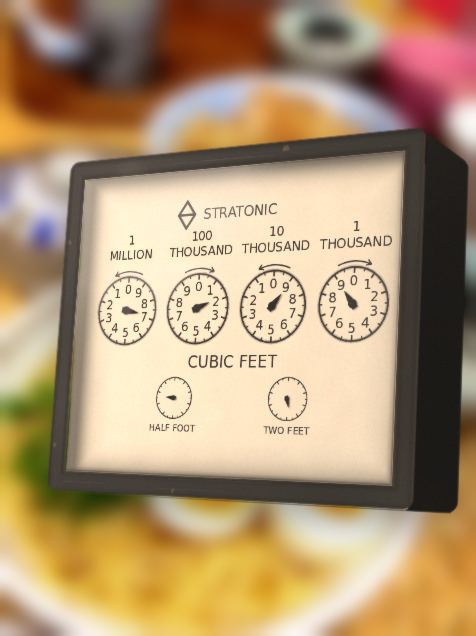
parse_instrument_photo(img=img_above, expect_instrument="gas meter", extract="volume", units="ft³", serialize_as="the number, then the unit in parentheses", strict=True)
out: 718900 (ft³)
